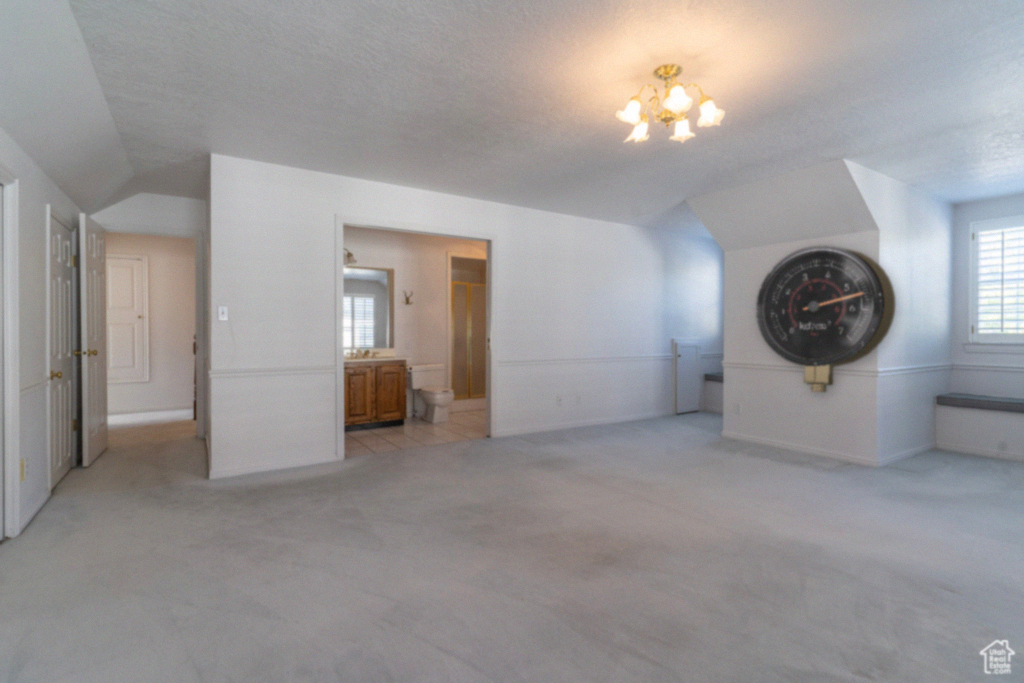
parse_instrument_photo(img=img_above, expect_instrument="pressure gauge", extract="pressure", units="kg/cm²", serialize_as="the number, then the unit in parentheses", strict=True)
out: 5.5 (kg/cm²)
